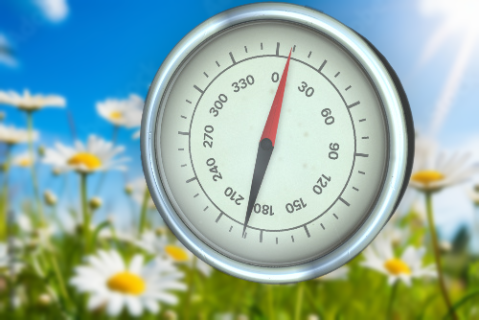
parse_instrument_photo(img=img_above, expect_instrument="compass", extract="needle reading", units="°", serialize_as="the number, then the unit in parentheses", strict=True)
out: 10 (°)
